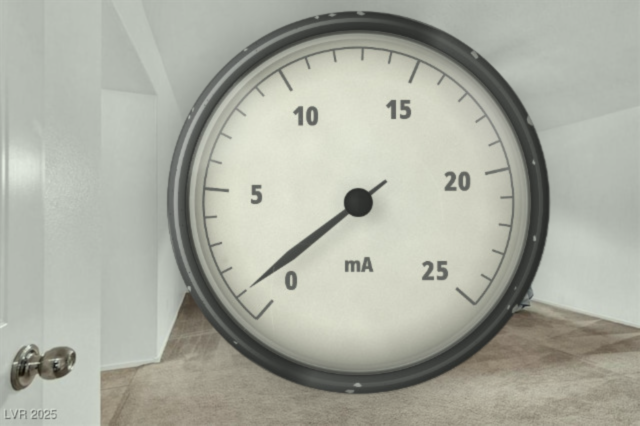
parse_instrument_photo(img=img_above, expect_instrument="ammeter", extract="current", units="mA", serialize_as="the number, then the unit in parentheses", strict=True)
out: 1 (mA)
